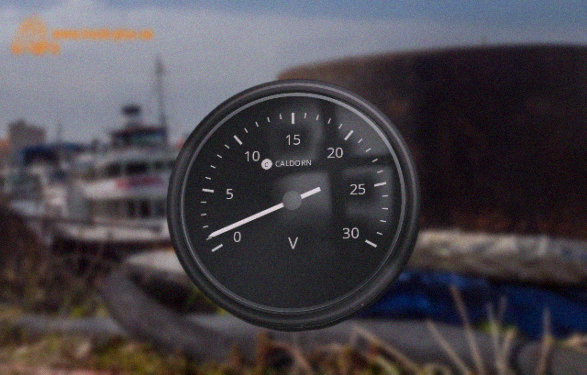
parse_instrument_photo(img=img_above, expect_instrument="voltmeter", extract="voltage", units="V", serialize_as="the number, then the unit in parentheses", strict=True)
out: 1 (V)
